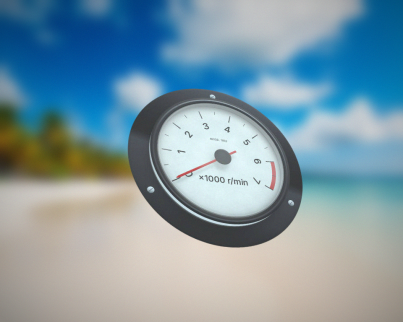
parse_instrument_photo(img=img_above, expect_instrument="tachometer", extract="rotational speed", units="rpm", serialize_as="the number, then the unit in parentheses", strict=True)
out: 0 (rpm)
